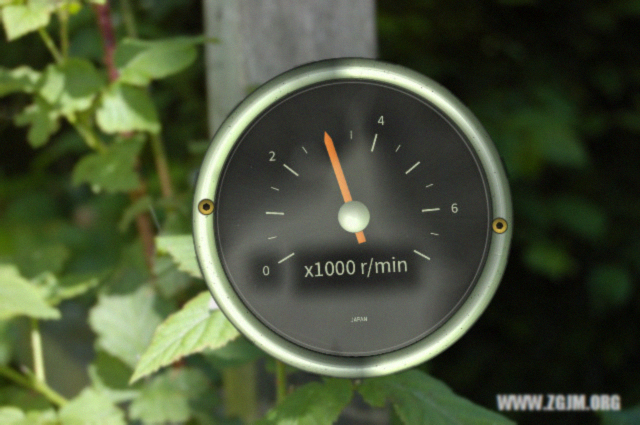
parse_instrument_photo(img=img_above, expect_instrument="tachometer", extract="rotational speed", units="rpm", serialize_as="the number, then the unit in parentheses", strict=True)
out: 3000 (rpm)
